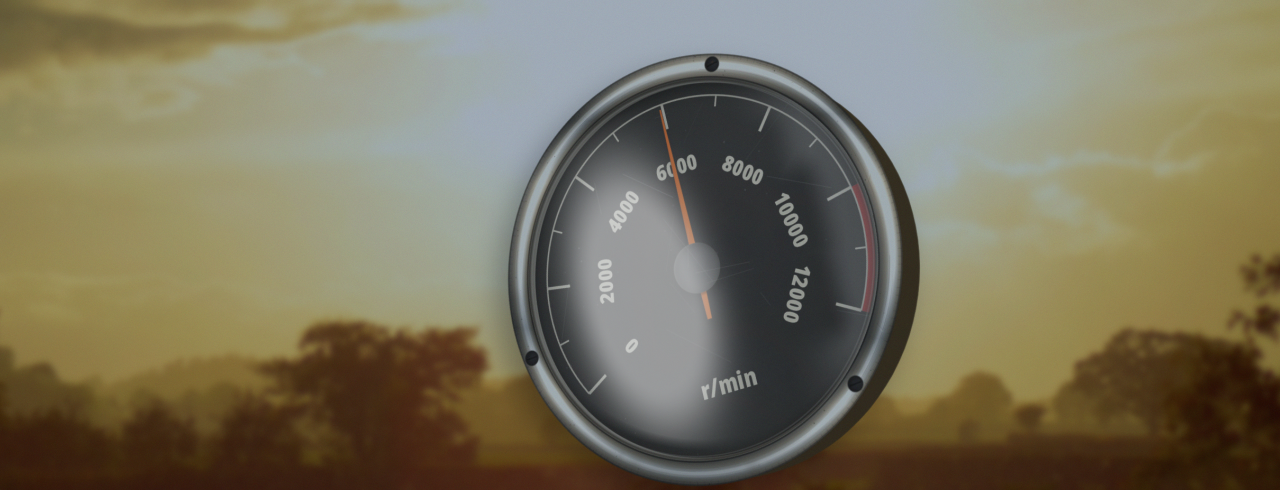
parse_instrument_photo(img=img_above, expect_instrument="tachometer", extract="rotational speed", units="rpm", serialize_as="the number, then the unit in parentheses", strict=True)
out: 6000 (rpm)
